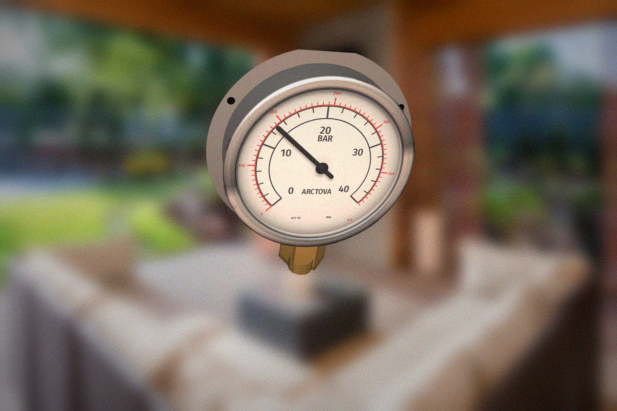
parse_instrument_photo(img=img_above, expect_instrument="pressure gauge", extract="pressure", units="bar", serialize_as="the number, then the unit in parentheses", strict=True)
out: 13 (bar)
